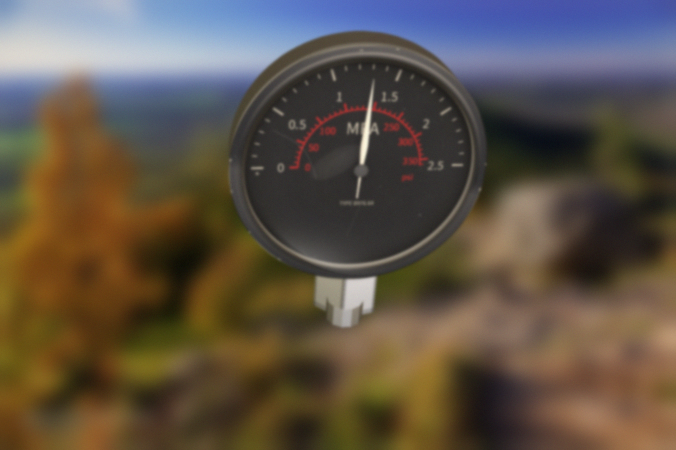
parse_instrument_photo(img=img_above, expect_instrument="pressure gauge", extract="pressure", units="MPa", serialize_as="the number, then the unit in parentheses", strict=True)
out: 1.3 (MPa)
